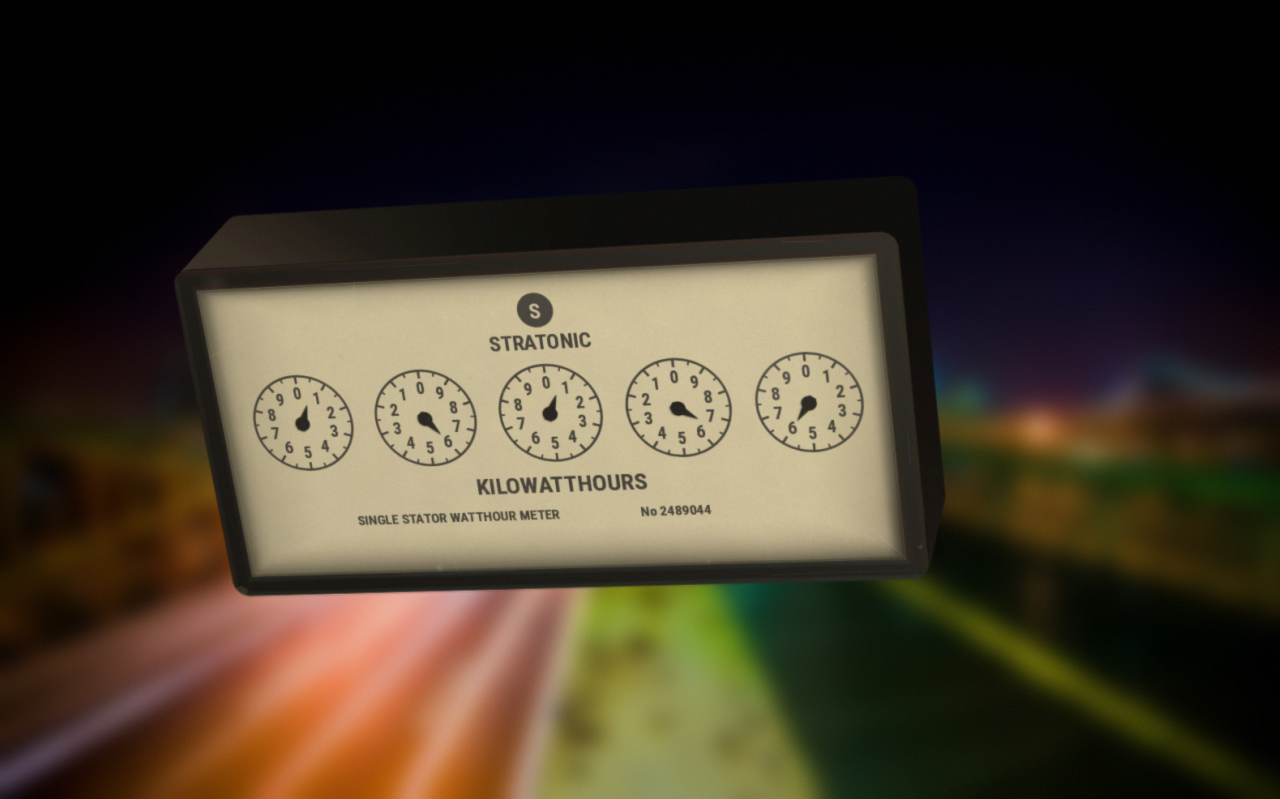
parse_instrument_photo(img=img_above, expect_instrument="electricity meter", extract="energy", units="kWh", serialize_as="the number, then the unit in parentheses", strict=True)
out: 6066 (kWh)
